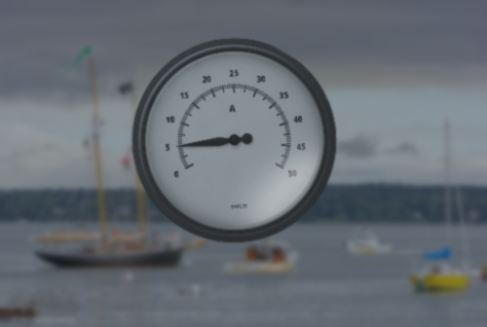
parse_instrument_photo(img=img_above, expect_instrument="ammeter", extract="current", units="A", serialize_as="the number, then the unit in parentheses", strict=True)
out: 5 (A)
